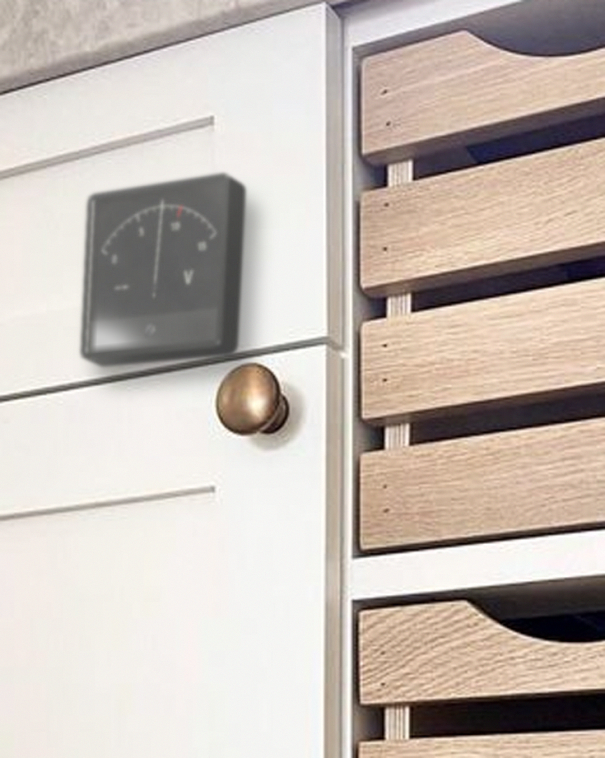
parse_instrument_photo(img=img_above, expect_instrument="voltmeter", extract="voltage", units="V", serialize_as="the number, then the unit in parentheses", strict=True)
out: 8 (V)
